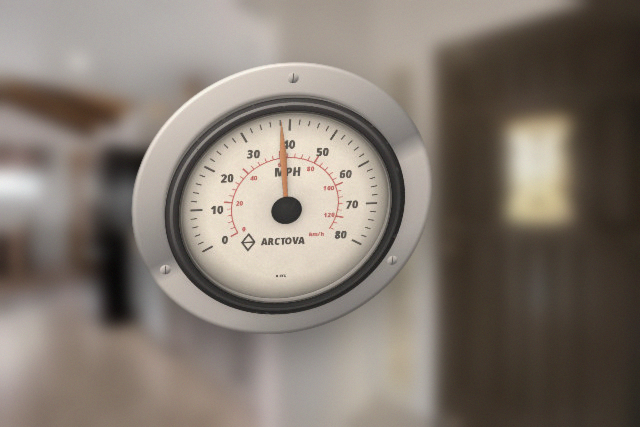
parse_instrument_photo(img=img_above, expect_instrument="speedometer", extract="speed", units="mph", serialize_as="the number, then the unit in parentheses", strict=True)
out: 38 (mph)
